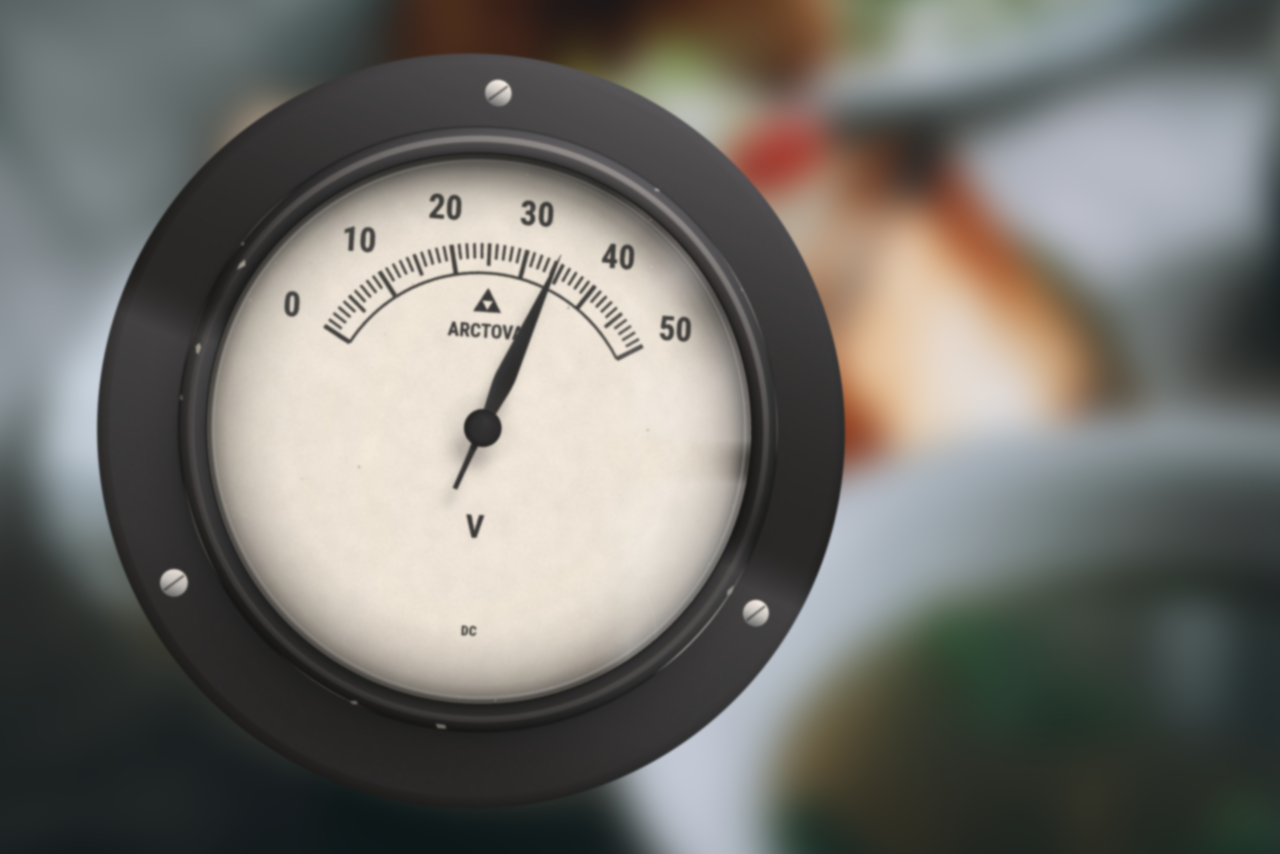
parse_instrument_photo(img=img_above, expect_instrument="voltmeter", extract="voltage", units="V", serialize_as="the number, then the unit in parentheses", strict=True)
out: 34 (V)
